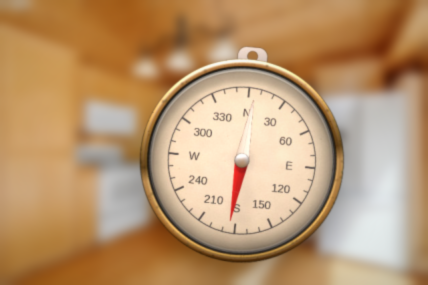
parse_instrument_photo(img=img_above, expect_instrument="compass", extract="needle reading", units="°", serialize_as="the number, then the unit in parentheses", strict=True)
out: 185 (°)
